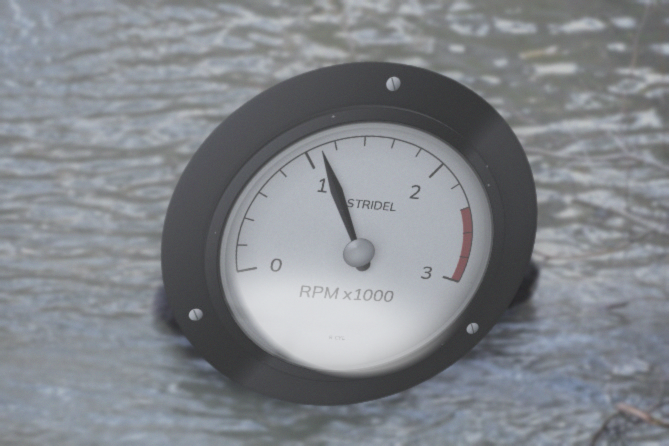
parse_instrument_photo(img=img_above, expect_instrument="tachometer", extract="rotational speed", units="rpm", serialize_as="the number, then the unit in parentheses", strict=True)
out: 1100 (rpm)
